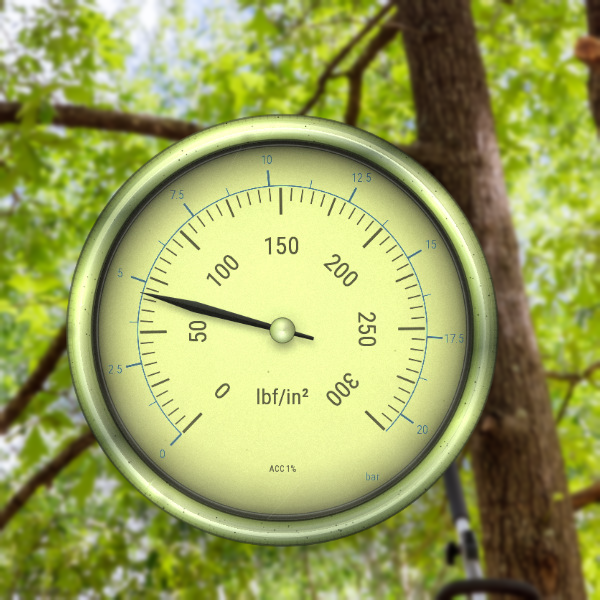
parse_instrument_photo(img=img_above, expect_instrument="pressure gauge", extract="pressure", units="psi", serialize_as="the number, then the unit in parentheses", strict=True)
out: 67.5 (psi)
